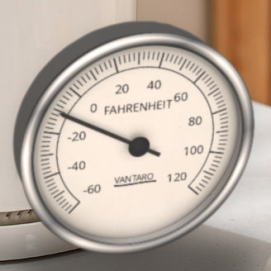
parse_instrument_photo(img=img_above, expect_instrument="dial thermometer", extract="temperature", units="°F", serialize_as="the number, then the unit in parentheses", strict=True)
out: -10 (°F)
